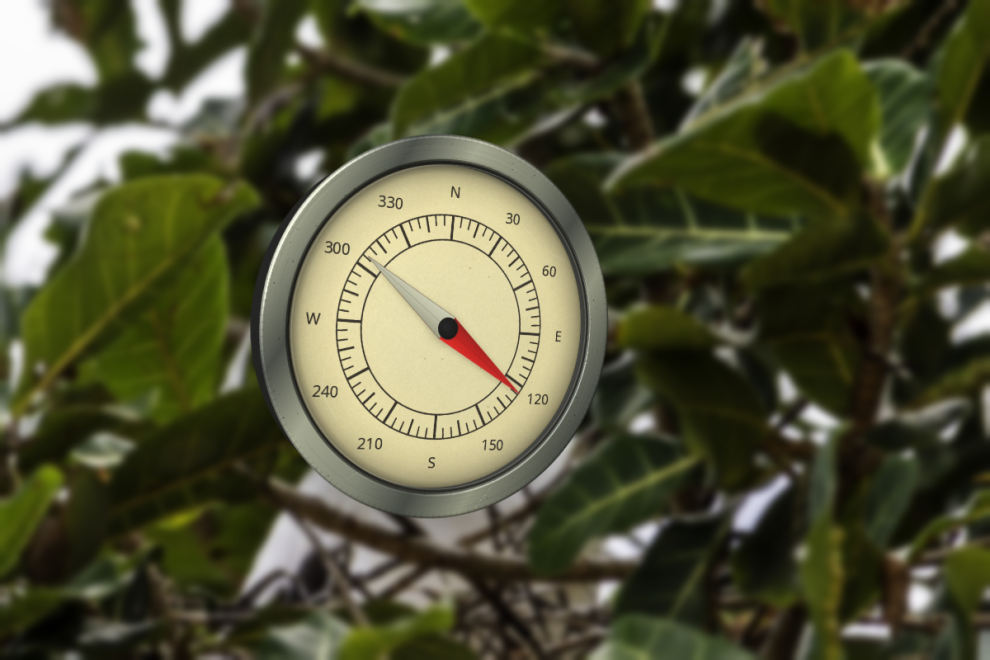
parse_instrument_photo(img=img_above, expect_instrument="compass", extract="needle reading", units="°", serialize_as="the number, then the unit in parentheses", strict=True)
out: 125 (°)
